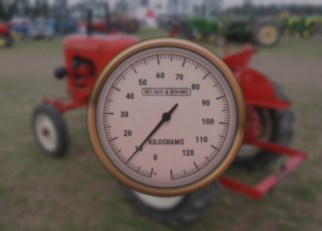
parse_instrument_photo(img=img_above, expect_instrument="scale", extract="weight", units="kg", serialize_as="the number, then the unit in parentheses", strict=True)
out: 10 (kg)
